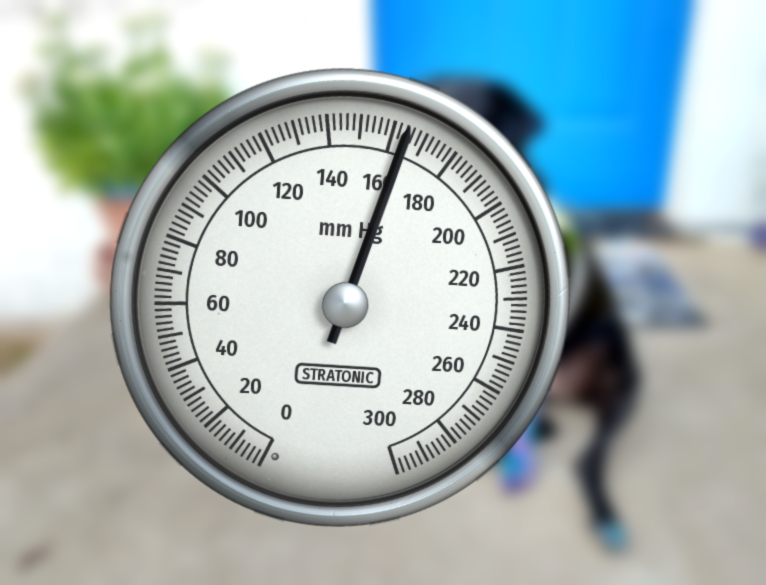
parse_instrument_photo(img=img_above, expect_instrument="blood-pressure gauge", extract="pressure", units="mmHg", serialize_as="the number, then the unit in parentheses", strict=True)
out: 164 (mmHg)
